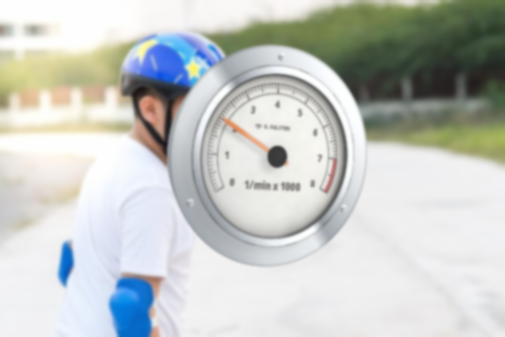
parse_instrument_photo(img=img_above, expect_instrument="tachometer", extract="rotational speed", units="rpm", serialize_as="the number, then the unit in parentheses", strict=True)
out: 2000 (rpm)
